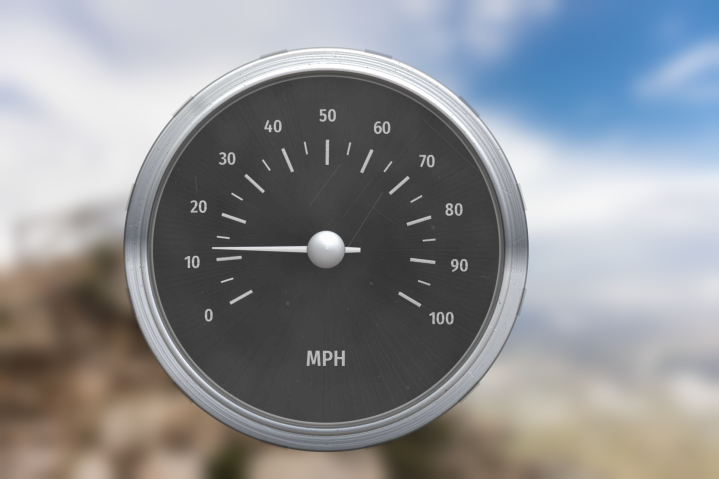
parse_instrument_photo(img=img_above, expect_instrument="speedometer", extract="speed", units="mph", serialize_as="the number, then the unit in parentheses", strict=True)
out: 12.5 (mph)
